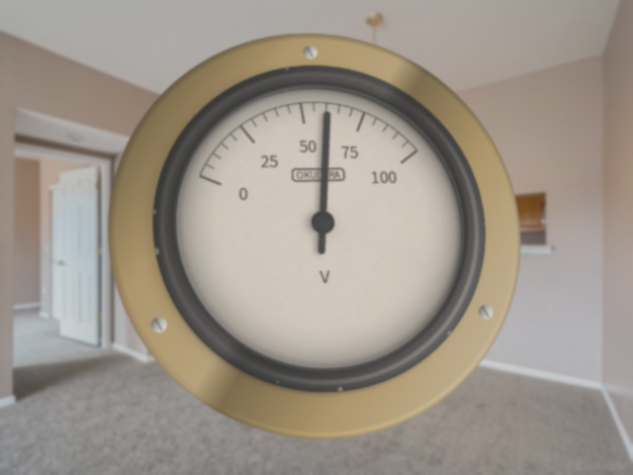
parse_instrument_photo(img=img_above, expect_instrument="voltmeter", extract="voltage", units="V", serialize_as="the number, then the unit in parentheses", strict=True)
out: 60 (V)
